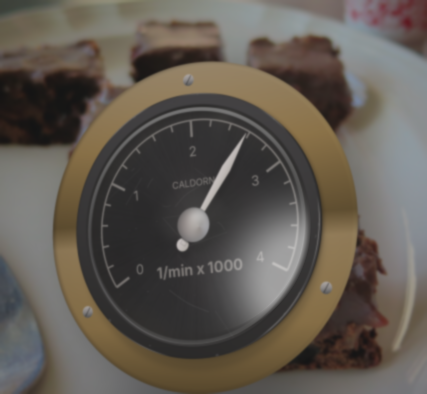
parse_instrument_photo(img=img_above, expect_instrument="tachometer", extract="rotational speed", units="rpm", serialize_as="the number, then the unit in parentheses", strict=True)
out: 2600 (rpm)
